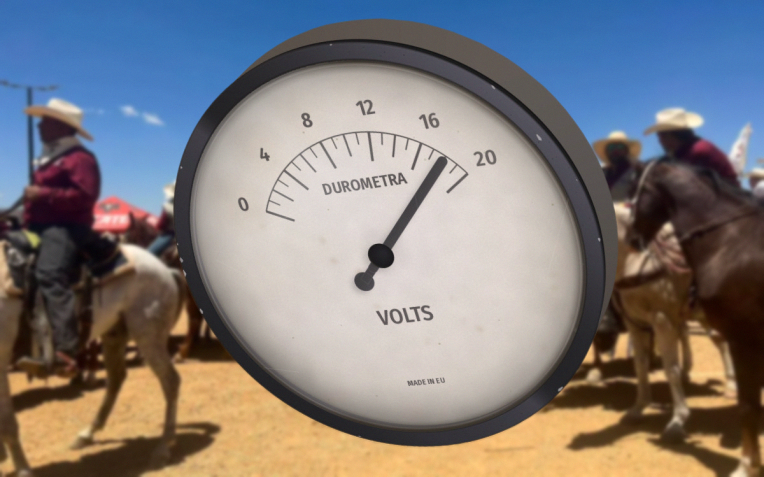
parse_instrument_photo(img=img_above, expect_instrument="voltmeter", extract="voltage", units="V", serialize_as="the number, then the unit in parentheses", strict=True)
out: 18 (V)
